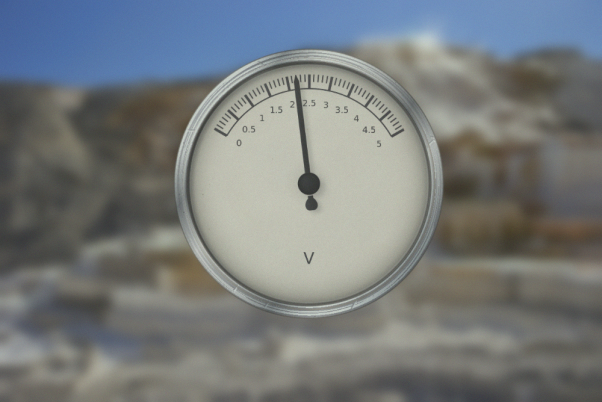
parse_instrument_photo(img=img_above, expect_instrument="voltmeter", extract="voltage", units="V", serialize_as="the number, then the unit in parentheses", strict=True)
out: 2.2 (V)
